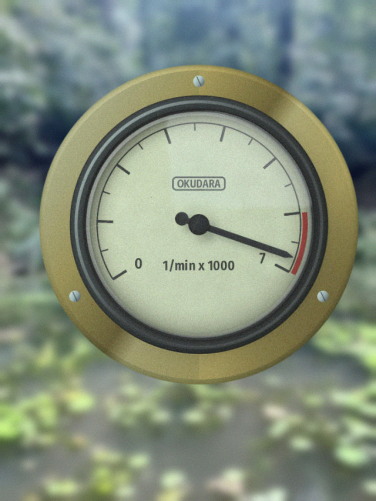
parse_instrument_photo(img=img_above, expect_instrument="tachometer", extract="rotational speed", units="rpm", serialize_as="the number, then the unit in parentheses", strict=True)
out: 6750 (rpm)
